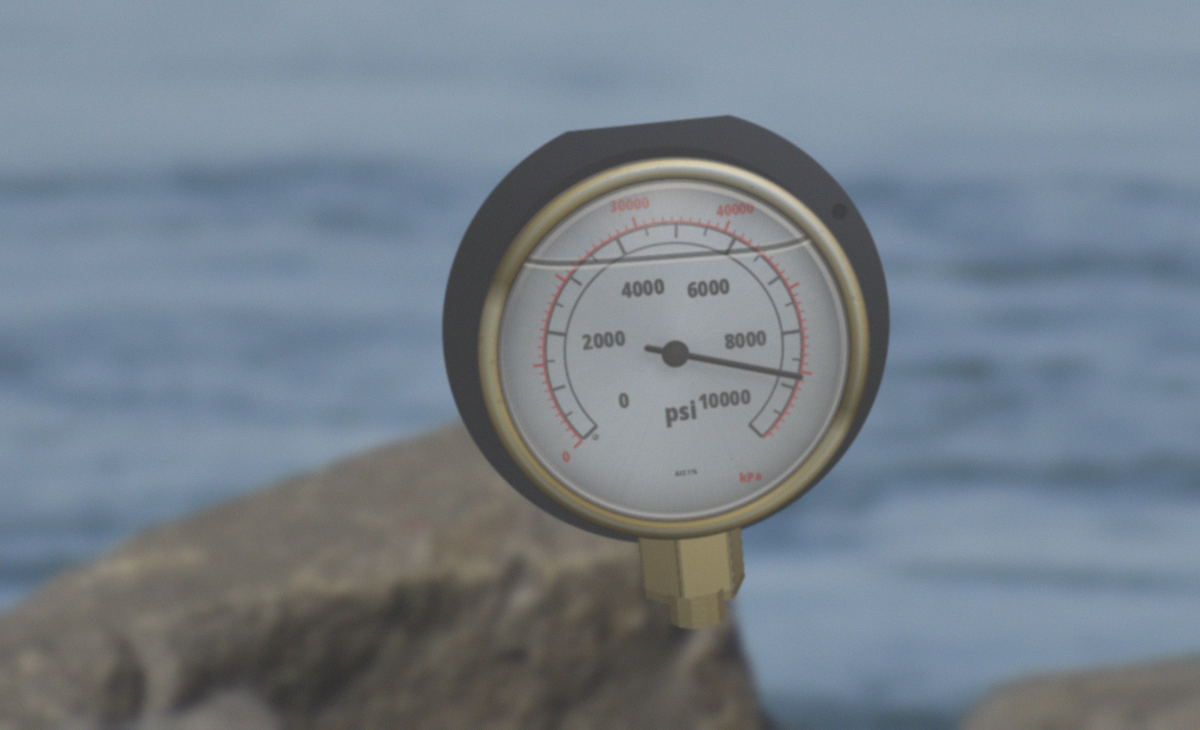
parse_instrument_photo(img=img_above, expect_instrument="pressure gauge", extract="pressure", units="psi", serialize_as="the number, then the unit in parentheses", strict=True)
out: 8750 (psi)
